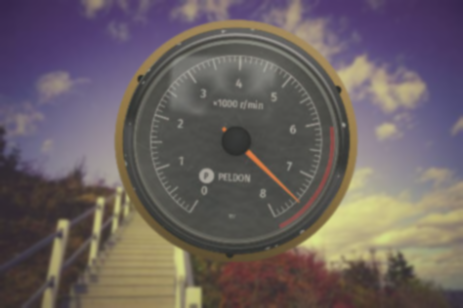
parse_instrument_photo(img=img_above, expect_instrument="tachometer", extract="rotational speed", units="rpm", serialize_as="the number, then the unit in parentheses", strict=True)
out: 7500 (rpm)
